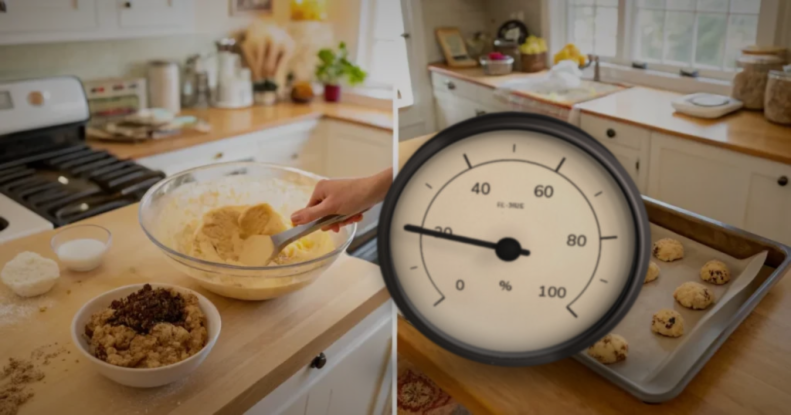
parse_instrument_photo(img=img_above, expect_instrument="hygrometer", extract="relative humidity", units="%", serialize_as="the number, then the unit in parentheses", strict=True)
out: 20 (%)
